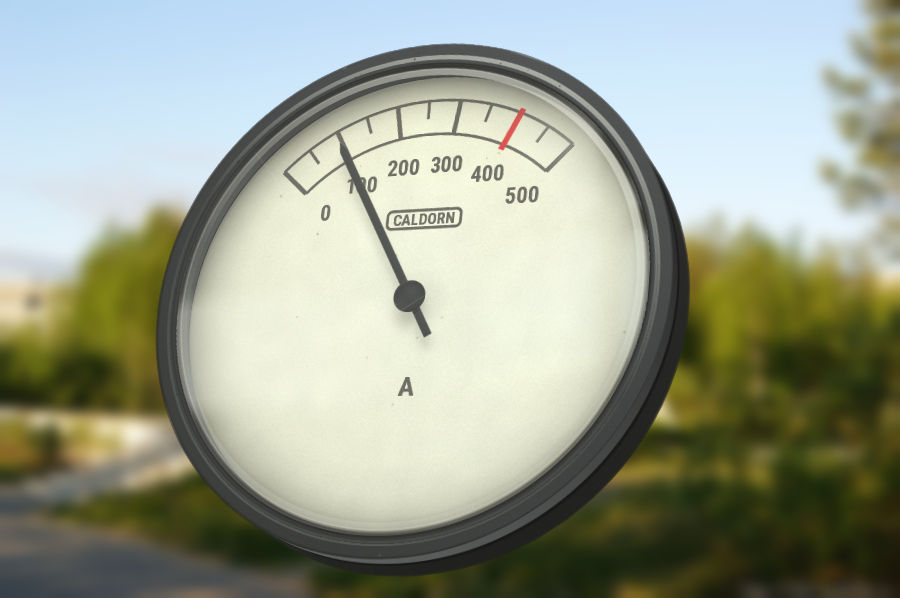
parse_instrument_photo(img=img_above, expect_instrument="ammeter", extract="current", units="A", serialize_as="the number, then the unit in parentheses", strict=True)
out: 100 (A)
